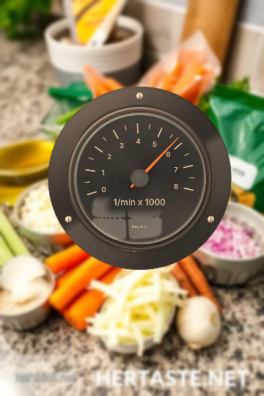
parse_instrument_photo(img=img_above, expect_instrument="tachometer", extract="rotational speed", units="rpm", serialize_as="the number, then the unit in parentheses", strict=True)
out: 5750 (rpm)
